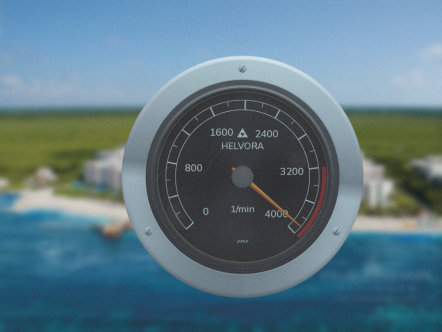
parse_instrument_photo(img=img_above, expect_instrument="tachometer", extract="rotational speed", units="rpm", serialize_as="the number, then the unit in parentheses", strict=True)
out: 3900 (rpm)
